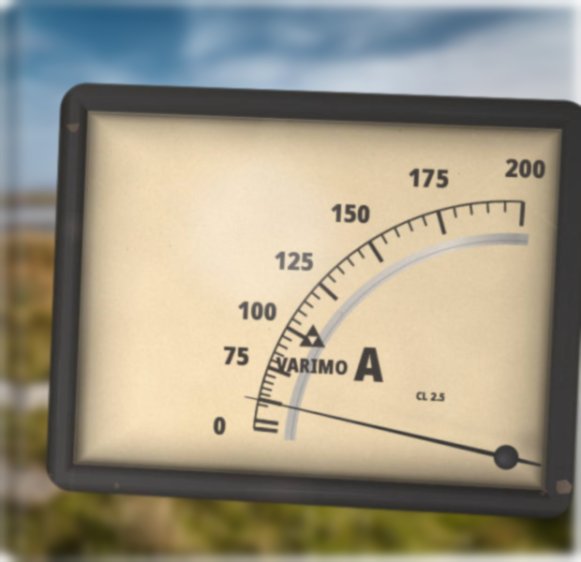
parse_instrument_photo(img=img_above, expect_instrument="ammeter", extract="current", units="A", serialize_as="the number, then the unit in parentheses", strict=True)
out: 50 (A)
